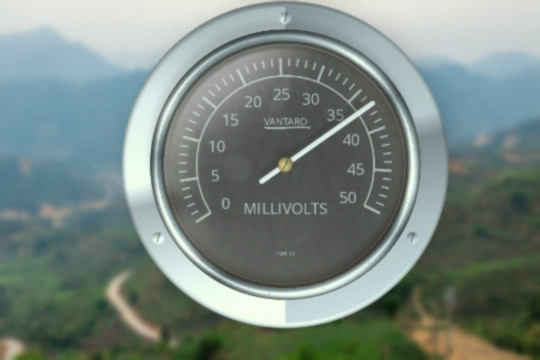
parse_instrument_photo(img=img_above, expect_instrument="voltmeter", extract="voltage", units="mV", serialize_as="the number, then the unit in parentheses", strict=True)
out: 37 (mV)
